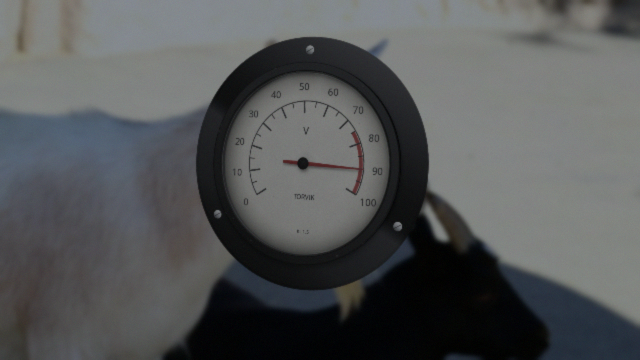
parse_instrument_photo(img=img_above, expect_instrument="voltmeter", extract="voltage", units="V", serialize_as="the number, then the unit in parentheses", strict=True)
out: 90 (V)
